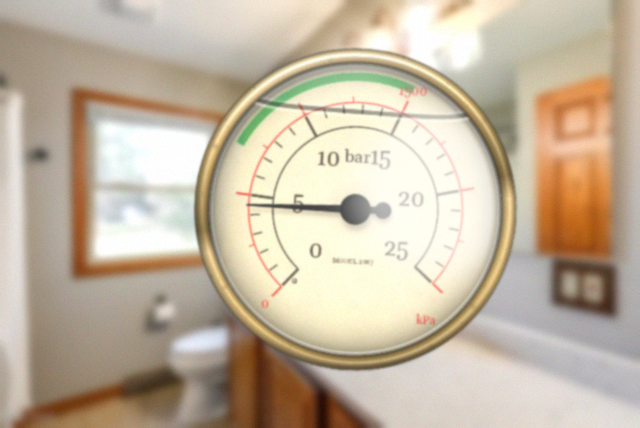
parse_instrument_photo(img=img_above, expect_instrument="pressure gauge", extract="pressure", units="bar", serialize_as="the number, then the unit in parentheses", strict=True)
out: 4.5 (bar)
